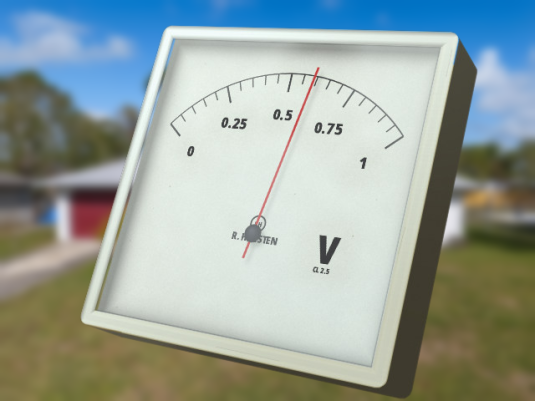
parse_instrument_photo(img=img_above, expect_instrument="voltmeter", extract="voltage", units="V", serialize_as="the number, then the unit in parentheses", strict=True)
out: 0.6 (V)
